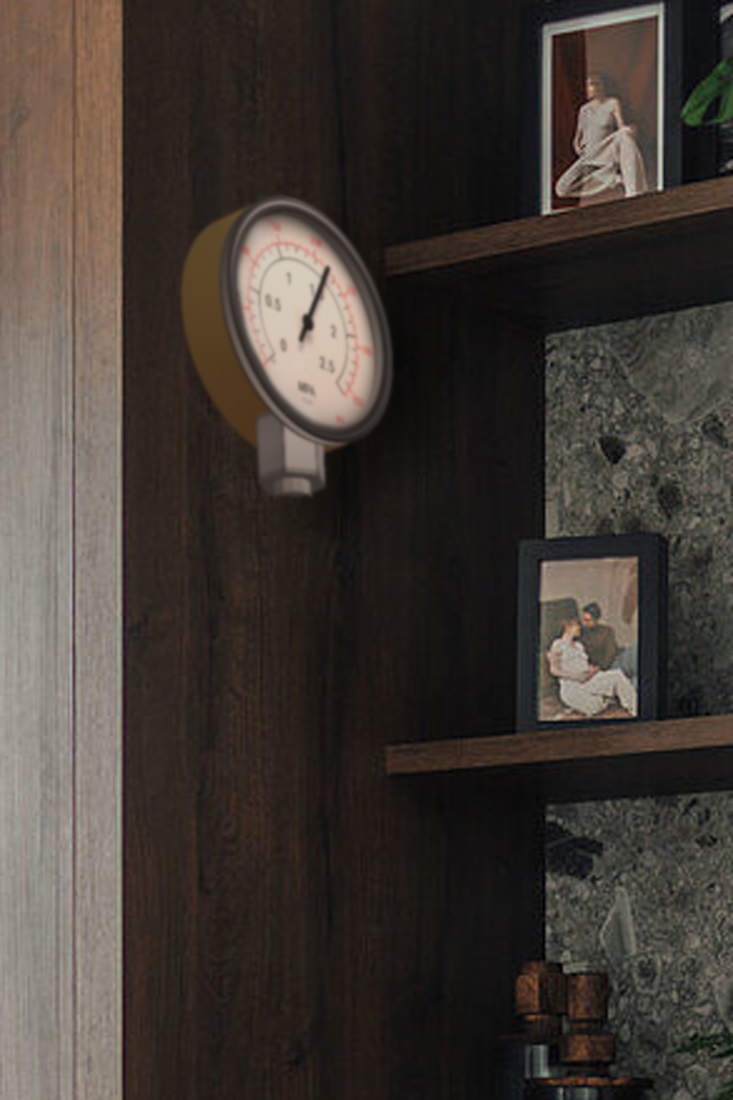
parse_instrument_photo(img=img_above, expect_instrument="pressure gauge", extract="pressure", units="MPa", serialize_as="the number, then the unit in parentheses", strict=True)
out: 1.5 (MPa)
